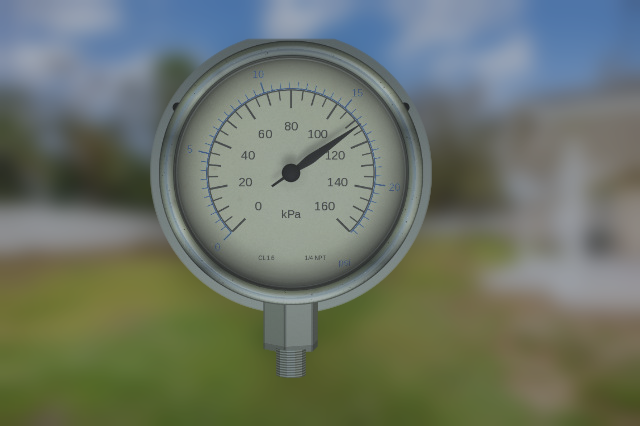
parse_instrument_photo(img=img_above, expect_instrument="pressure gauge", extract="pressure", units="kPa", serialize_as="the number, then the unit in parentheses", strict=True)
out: 112.5 (kPa)
